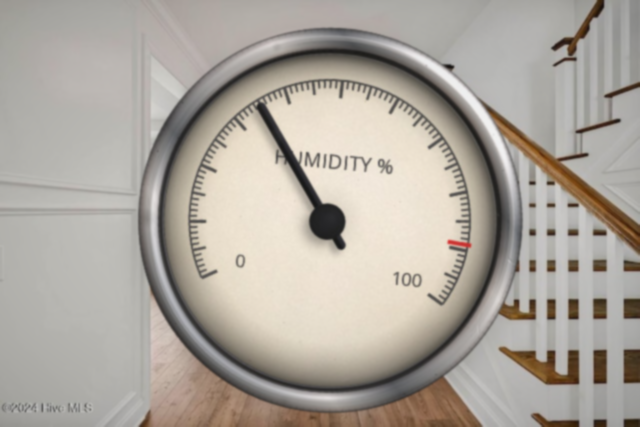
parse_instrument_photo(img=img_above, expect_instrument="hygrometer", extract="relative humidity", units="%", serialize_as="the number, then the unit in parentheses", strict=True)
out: 35 (%)
